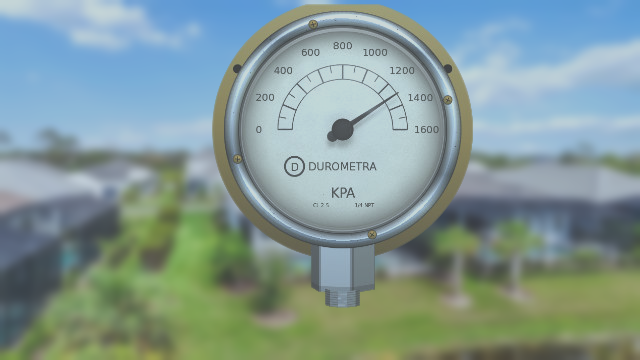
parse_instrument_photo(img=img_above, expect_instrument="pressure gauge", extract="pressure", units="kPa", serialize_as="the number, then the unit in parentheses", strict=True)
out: 1300 (kPa)
